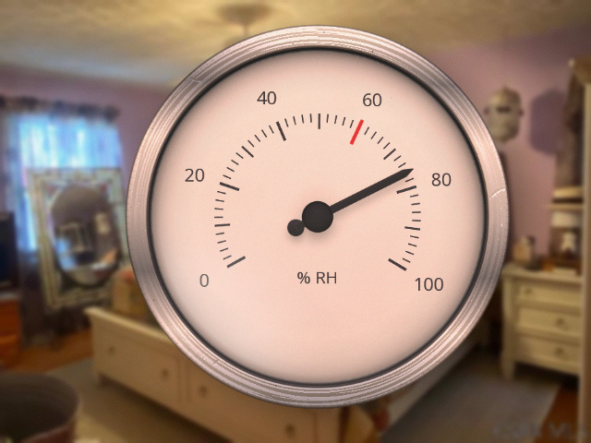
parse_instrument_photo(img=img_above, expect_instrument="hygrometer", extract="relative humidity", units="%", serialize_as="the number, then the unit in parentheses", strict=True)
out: 76 (%)
